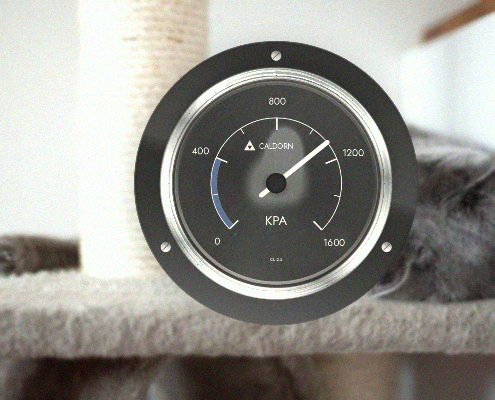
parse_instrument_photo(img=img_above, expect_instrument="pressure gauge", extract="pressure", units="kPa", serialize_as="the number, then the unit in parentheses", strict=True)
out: 1100 (kPa)
